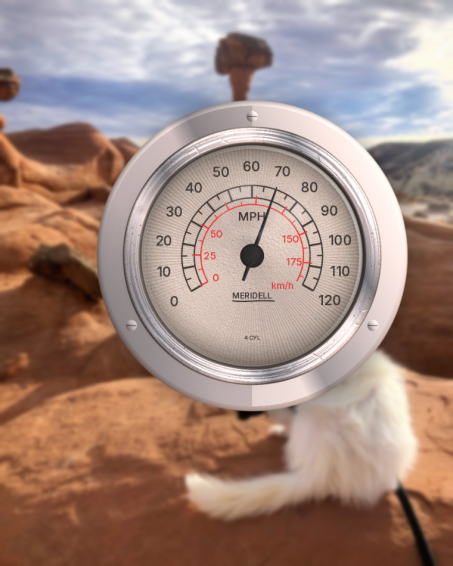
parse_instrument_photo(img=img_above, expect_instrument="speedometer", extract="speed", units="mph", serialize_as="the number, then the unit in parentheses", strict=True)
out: 70 (mph)
